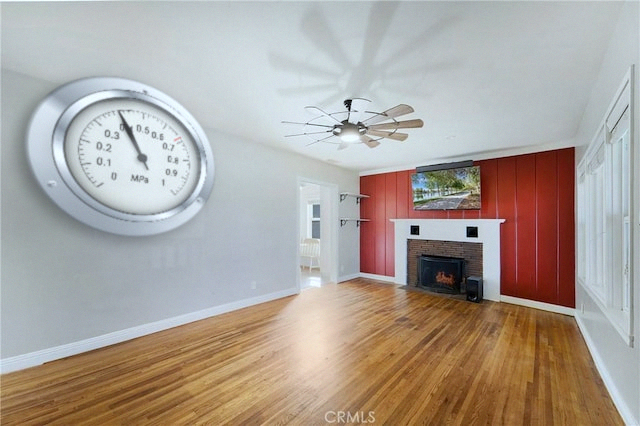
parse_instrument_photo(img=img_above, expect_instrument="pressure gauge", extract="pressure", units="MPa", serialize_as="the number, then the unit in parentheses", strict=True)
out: 0.4 (MPa)
